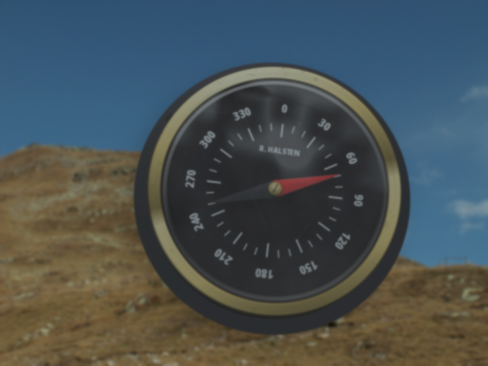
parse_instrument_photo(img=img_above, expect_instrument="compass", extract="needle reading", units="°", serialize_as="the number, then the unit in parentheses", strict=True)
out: 70 (°)
